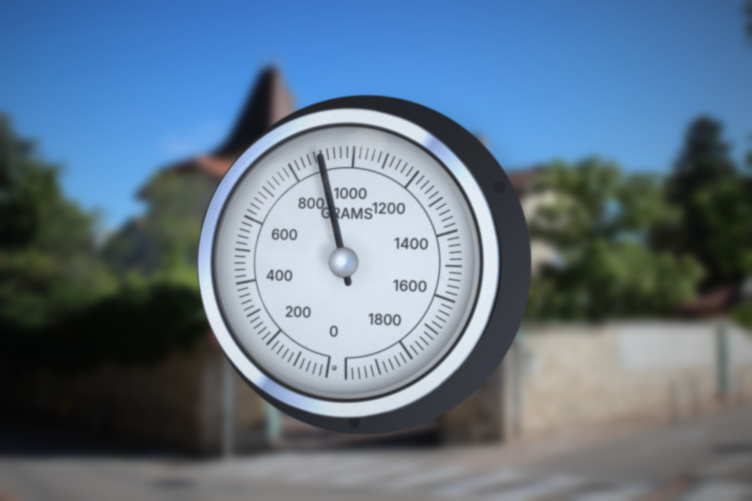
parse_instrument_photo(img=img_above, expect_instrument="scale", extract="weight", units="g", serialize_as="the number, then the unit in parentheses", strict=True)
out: 900 (g)
